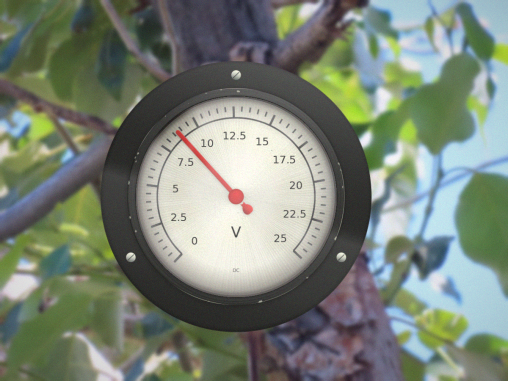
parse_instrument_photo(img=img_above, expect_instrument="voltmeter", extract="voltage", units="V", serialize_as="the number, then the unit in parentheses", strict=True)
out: 8.75 (V)
